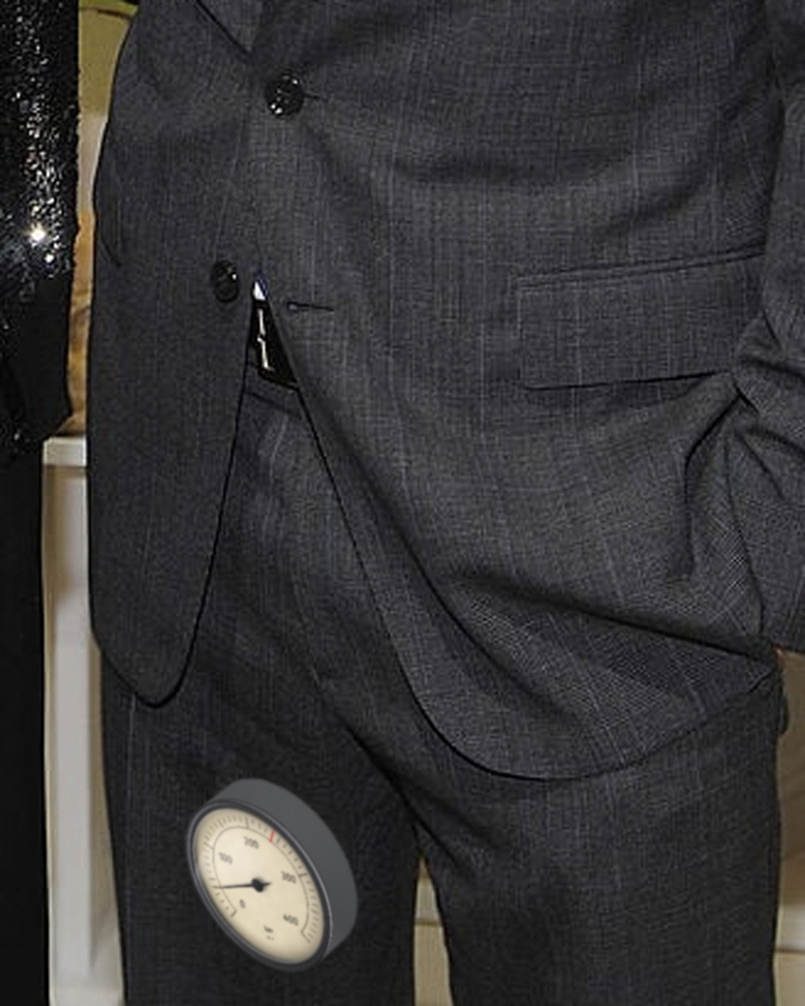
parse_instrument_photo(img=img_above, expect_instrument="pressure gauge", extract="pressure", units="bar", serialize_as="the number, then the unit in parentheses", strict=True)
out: 40 (bar)
